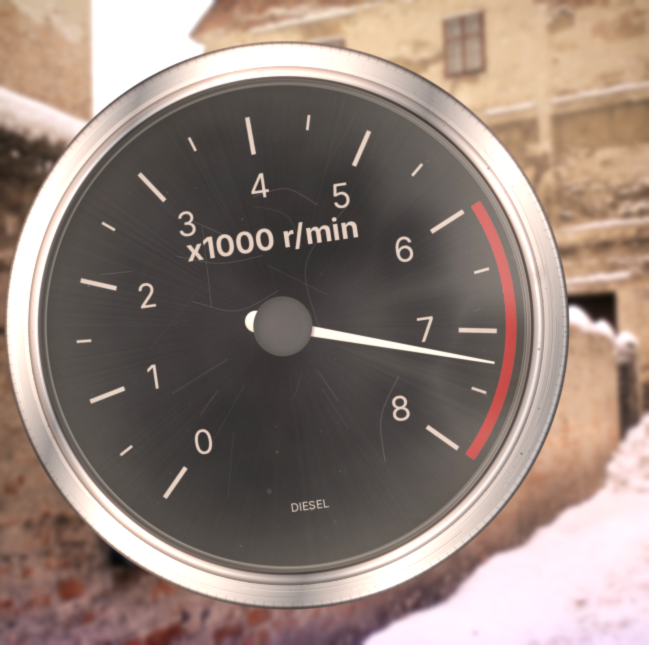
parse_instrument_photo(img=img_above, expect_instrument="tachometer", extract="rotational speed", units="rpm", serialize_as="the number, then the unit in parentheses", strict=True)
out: 7250 (rpm)
